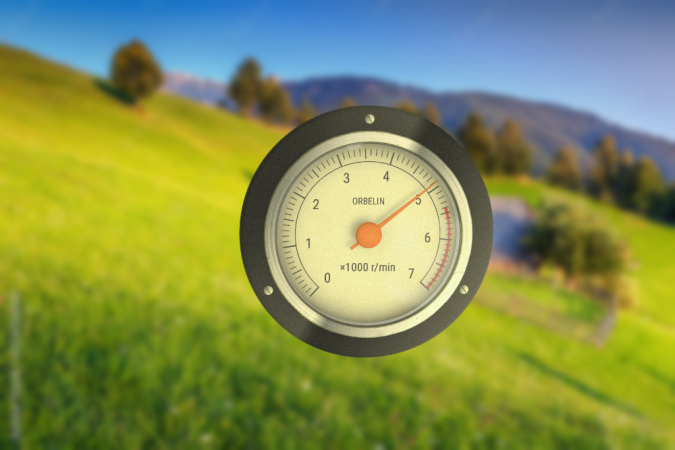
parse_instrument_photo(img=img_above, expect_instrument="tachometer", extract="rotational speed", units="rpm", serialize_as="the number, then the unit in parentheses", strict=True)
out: 4900 (rpm)
